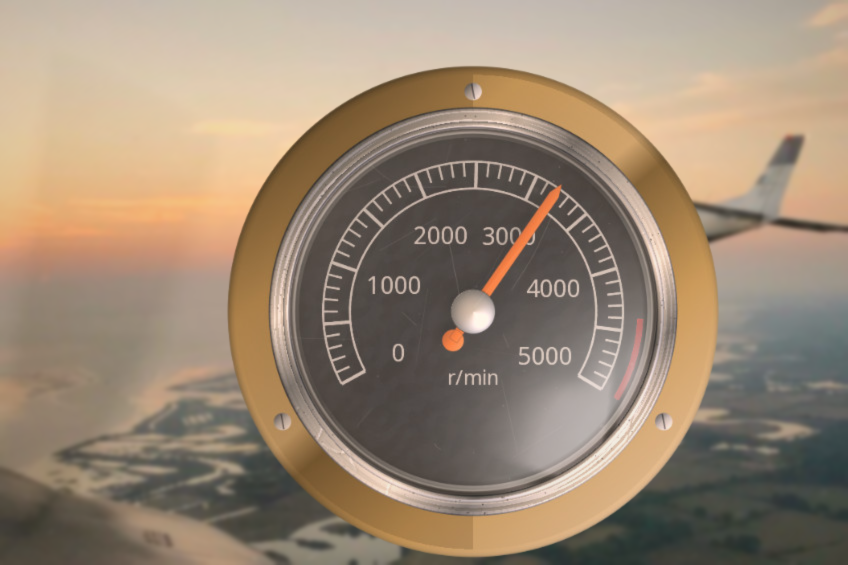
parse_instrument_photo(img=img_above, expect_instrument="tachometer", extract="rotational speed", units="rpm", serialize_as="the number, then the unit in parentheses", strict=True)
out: 3200 (rpm)
